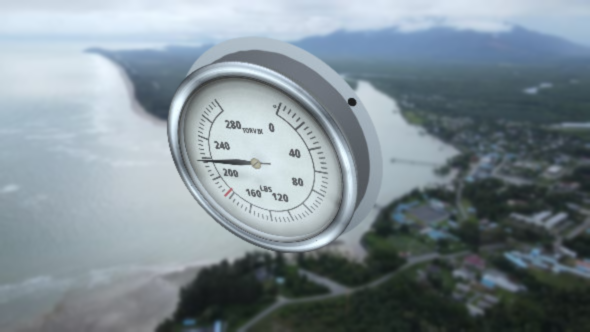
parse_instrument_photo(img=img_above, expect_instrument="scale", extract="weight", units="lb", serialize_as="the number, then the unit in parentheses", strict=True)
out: 220 (lb)
